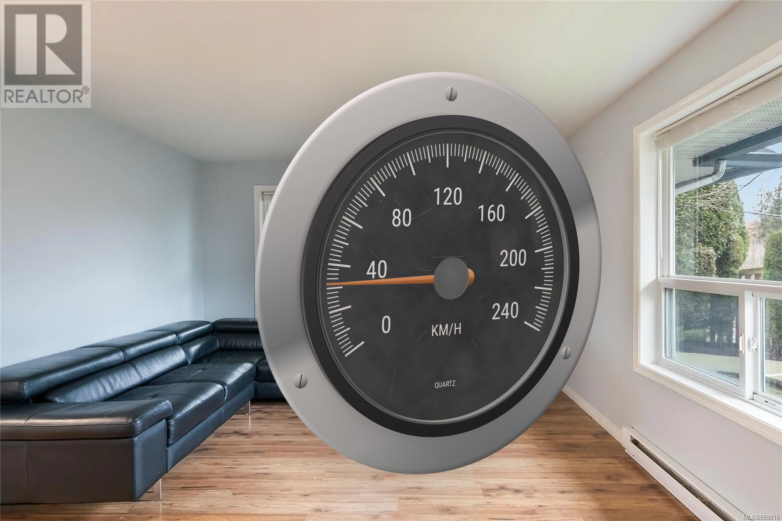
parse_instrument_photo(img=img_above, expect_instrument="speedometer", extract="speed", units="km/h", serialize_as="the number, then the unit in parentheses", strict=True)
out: 32 (km/h)
